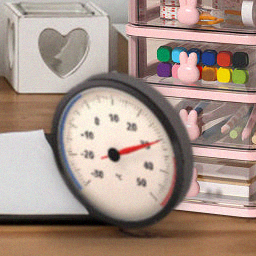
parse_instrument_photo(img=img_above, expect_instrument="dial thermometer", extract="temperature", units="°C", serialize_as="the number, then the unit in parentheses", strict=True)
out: 30 (°C)
